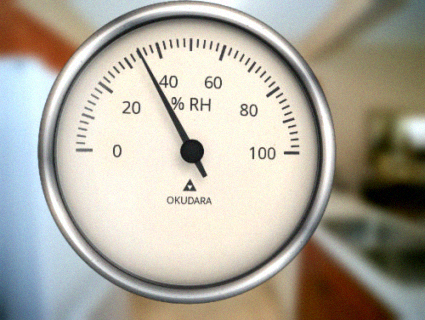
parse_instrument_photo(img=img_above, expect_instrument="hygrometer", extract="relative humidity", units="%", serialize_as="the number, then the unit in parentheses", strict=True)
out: 34 (%)
